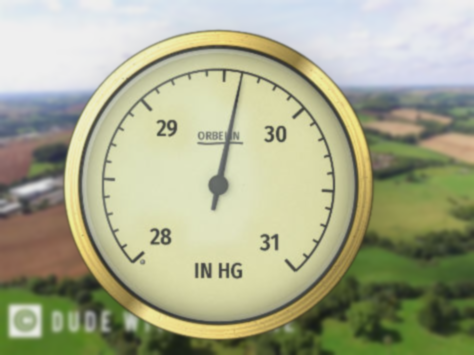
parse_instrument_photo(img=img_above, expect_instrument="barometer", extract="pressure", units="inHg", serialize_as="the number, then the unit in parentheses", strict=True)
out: 29.6 (inHg)
